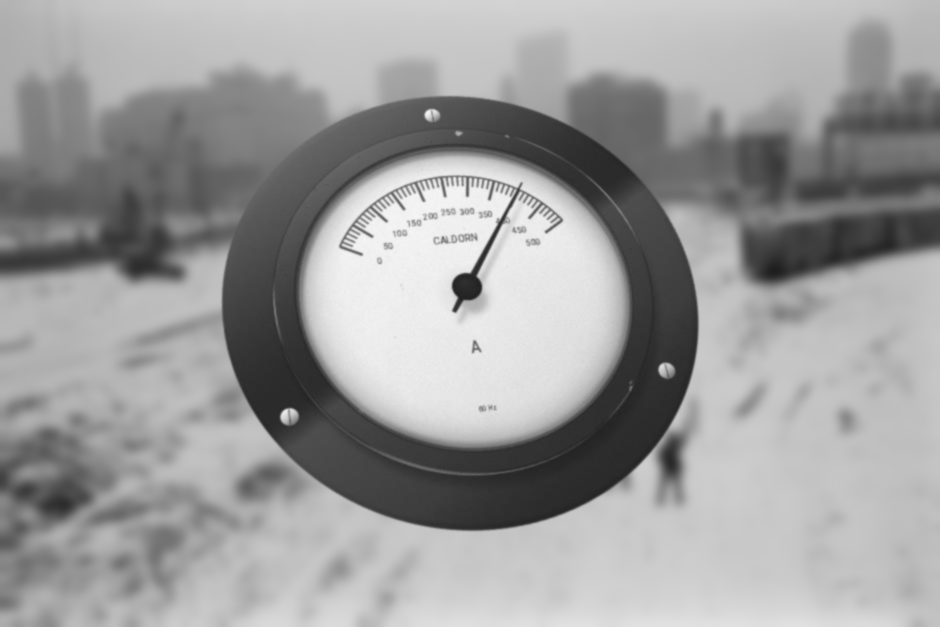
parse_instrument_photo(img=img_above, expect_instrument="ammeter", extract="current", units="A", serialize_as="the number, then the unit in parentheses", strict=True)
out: 400 (A)
